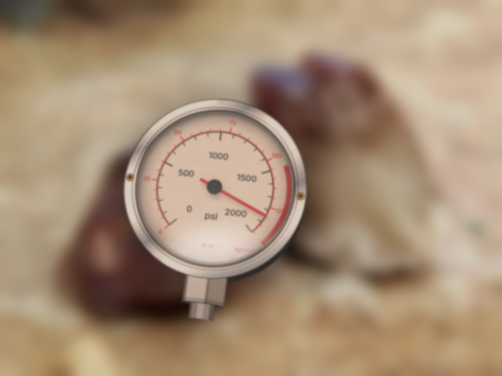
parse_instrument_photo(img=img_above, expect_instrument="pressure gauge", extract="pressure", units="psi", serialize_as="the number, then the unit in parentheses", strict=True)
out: 1850 (psi)
